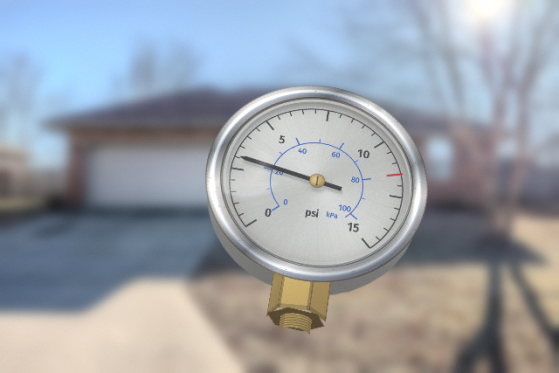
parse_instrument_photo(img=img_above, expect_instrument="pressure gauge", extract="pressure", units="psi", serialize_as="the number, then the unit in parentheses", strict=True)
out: 3 (psi)
